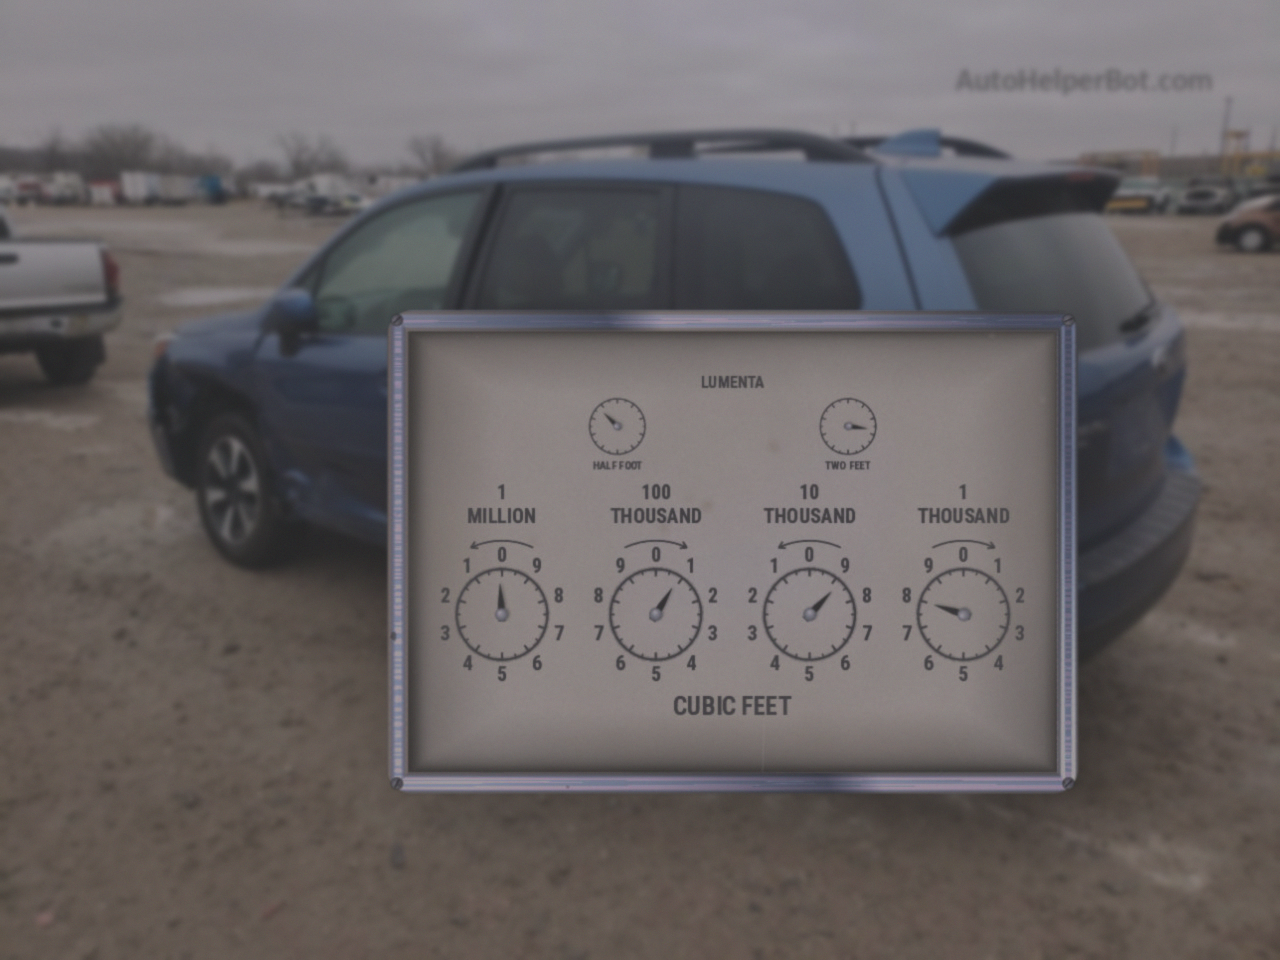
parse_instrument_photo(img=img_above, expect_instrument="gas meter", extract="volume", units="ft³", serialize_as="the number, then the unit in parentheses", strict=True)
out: 8800 (ft³)
